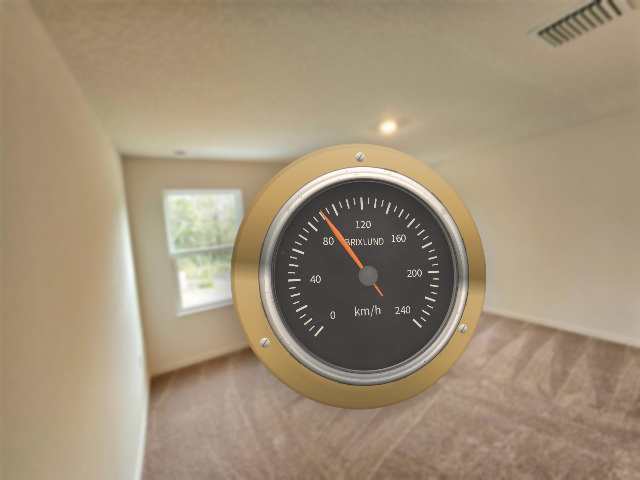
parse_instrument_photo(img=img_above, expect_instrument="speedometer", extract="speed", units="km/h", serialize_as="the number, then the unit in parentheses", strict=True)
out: 90 (km/h)
